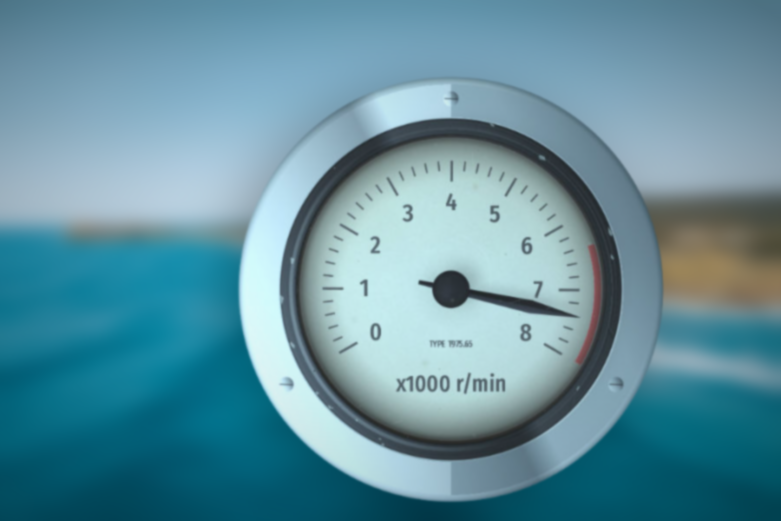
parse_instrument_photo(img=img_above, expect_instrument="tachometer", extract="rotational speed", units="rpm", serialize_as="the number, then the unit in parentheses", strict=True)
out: 7400 (rpm)
